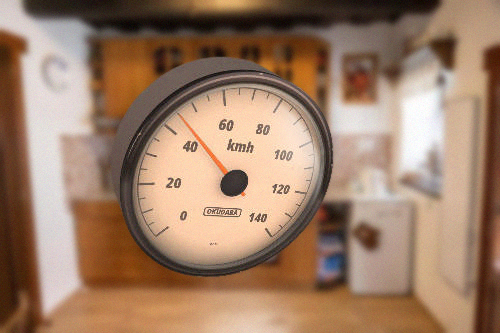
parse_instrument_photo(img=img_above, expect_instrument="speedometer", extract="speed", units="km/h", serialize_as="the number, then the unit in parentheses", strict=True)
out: 45 (km/h)
